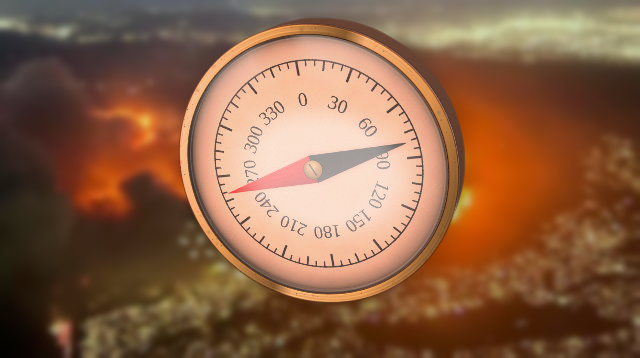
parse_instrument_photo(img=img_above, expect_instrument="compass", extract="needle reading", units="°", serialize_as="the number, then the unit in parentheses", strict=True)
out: 260 (°)
